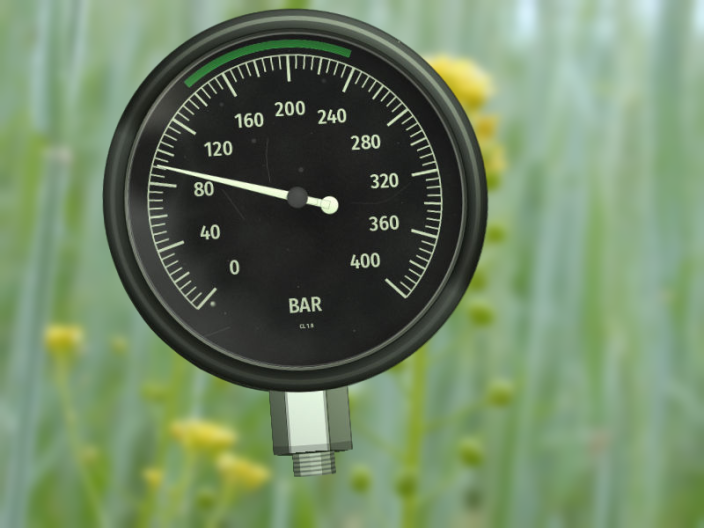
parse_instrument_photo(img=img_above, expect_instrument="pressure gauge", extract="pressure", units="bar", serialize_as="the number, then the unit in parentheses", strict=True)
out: 90 (bar)
